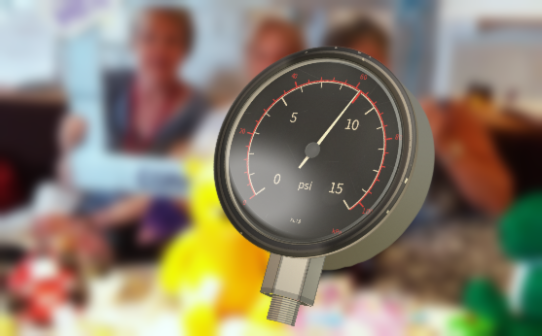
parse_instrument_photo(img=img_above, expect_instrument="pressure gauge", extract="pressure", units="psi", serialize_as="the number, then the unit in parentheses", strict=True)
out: 9 (psi)
